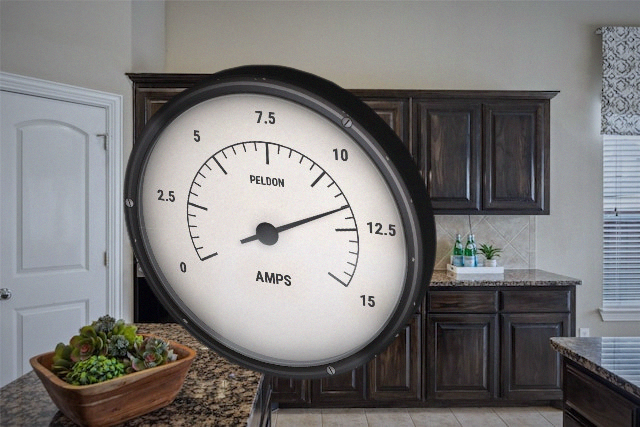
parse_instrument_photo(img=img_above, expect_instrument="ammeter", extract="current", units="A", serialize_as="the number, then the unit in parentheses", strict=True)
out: 11.5 (A)
